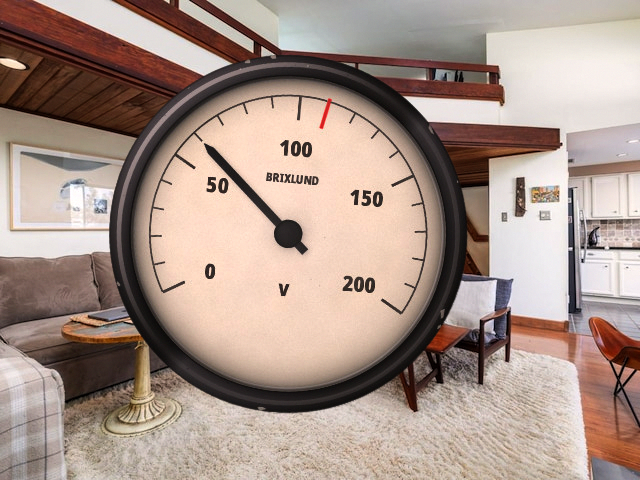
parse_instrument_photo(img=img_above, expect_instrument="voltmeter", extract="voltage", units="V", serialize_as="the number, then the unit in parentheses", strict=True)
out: 60 (V)
